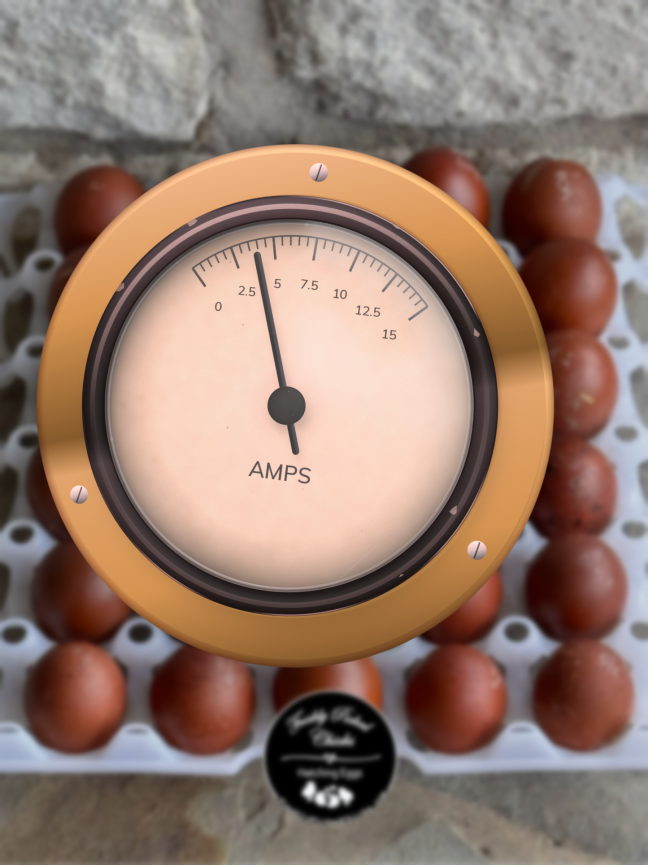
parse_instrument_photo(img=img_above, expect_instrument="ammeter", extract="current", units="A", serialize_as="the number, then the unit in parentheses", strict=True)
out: 4 (A)
